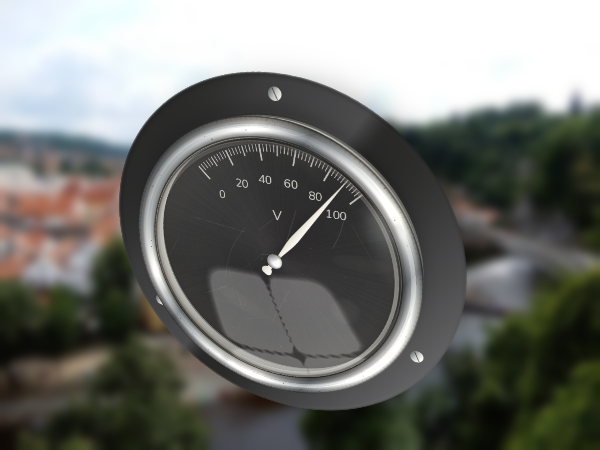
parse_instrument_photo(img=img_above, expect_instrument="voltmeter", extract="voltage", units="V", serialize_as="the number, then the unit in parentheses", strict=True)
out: 90 (V)
